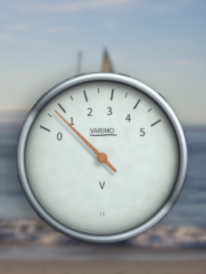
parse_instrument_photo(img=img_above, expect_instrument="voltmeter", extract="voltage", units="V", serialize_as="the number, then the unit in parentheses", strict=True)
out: 0.75 (V)
